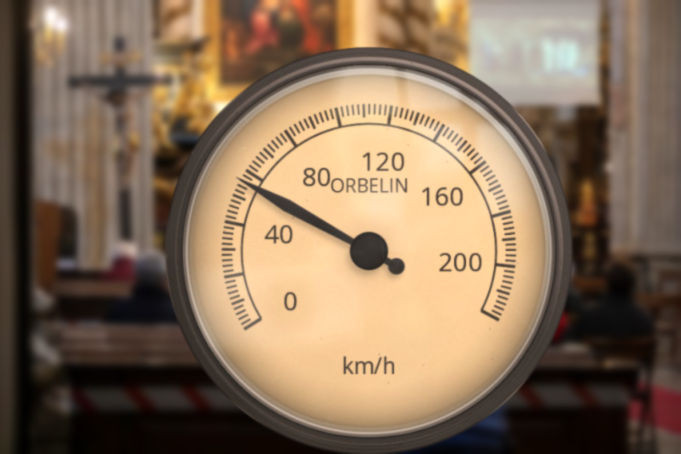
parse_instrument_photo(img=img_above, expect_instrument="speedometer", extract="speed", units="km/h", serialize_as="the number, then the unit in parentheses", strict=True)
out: 56 (km/h)
